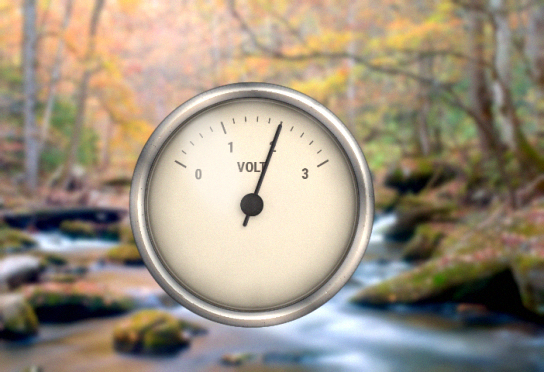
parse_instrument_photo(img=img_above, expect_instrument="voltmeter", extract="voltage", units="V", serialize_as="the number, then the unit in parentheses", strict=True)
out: 2 (V)
